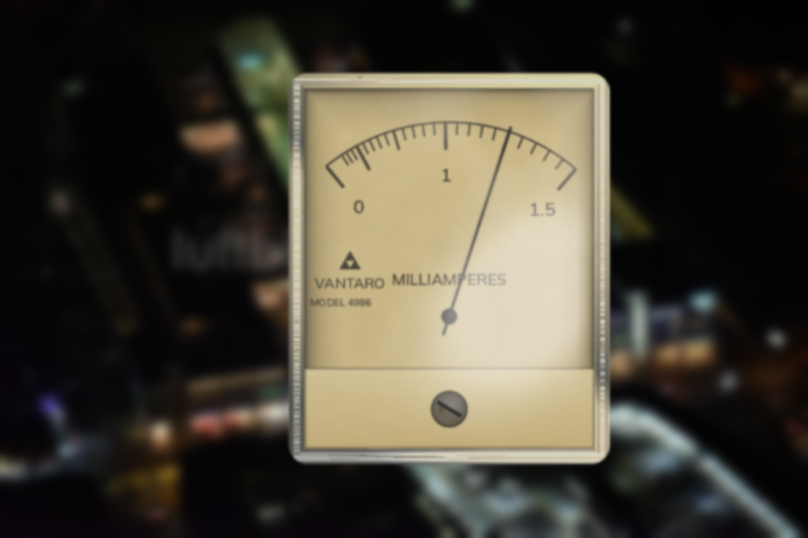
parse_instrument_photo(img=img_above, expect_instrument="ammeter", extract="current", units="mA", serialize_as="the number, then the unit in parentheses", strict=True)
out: 1.25 (mA)
